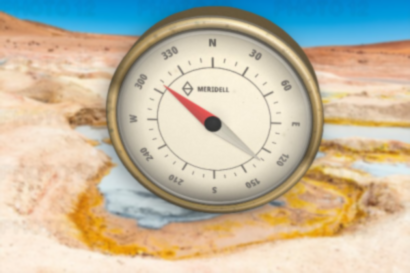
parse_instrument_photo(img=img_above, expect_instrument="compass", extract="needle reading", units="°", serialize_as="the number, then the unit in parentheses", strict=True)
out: 310 (°)
